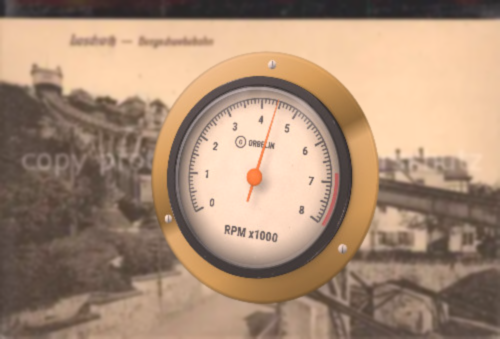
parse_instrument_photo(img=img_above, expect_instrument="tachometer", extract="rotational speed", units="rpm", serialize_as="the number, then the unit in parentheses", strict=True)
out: 4500 (rpm)
